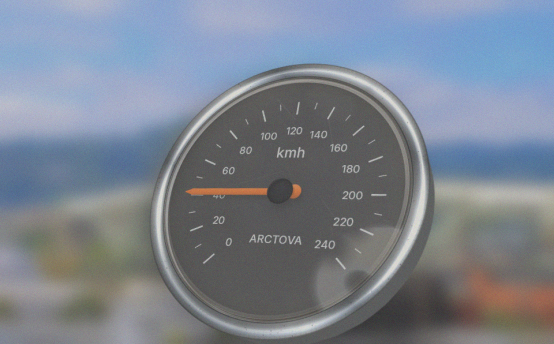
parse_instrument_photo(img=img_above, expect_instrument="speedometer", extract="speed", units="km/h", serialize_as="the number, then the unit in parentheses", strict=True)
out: 40 (km/h)
